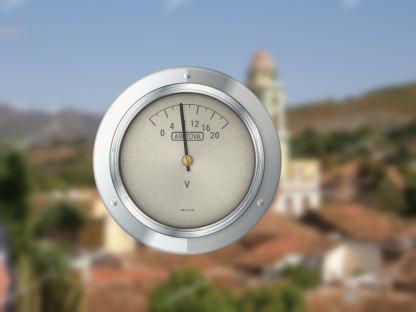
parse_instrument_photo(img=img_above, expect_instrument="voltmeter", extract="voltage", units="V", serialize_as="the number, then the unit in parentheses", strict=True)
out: 8 (V)
